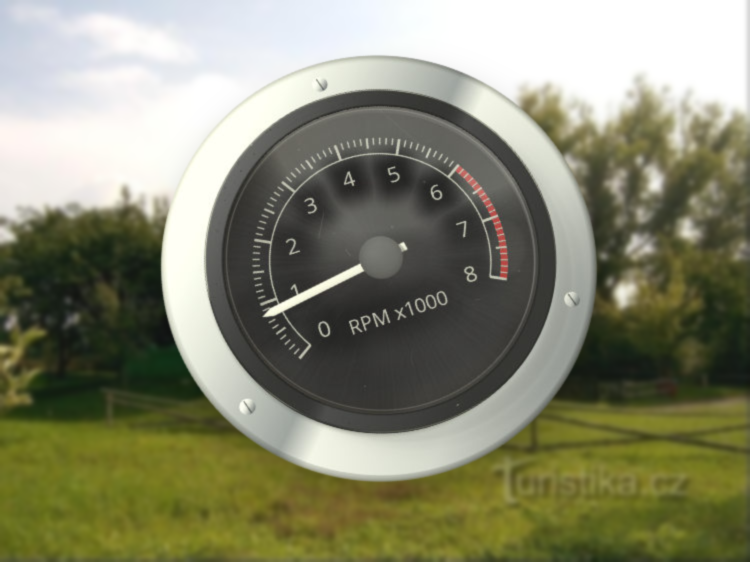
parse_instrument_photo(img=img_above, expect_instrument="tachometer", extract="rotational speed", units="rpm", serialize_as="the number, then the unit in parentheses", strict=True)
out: 800 (rpm)
